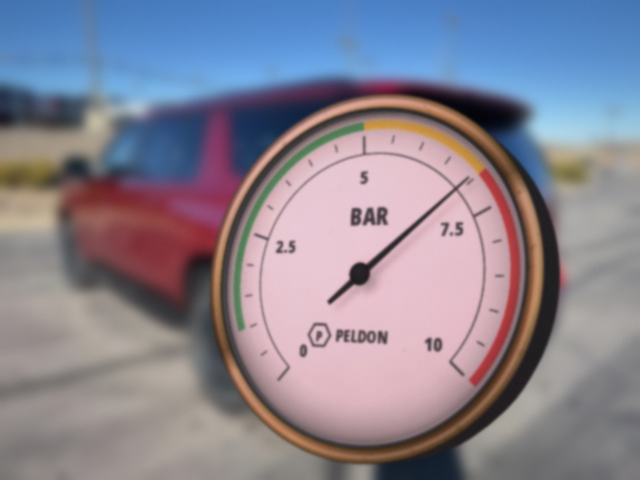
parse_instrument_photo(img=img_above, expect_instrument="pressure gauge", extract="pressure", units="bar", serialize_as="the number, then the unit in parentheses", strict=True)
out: 7 (bar)
